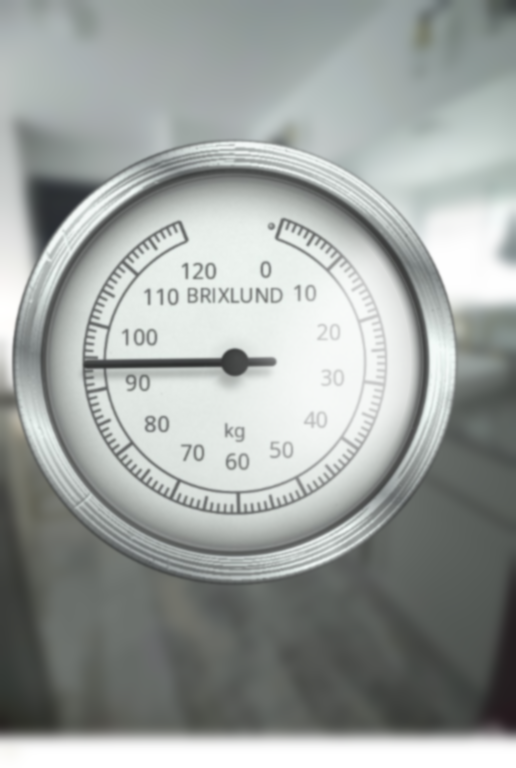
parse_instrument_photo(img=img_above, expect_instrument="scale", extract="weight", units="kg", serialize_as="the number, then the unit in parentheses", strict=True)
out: 94 (kg)
